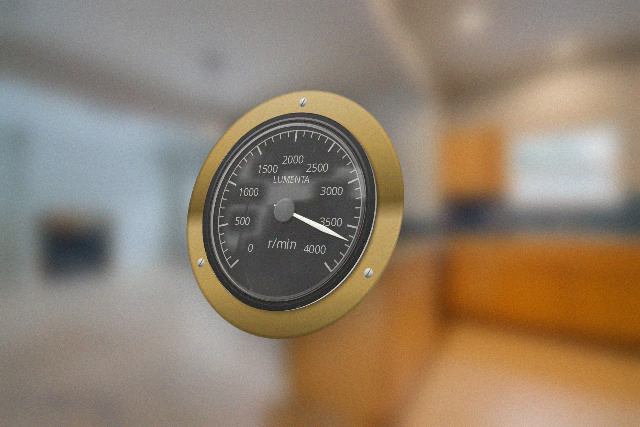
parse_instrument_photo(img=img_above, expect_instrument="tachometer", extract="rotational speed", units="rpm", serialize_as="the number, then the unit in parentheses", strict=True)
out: 3650 (rpm)
